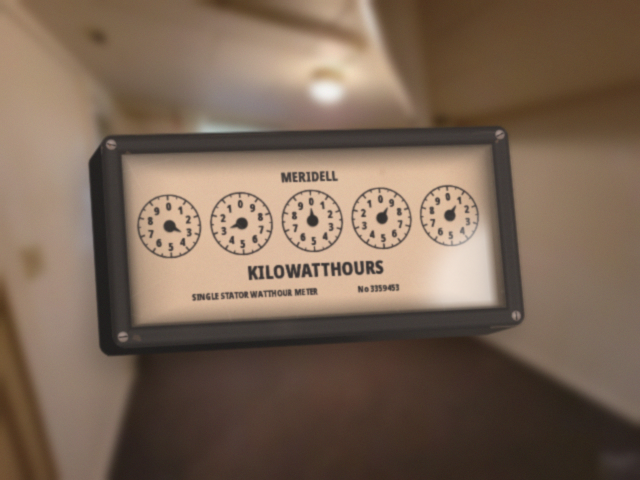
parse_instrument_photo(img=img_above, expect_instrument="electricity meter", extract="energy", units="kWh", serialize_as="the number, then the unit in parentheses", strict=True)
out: 32991 (kWh)
